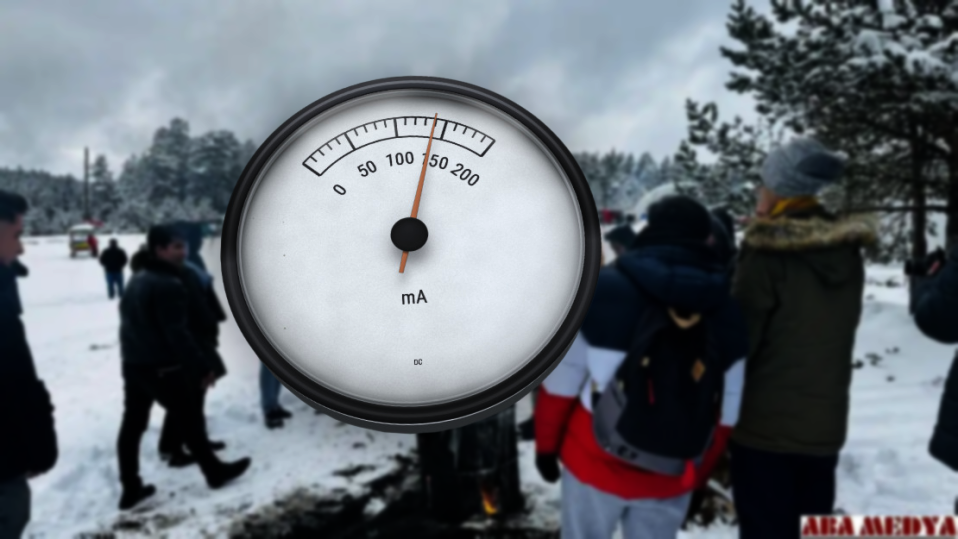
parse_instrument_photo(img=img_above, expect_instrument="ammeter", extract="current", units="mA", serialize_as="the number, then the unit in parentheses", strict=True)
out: 140 (mA)
